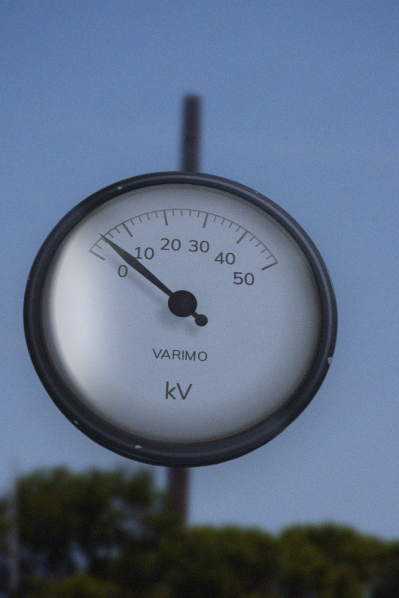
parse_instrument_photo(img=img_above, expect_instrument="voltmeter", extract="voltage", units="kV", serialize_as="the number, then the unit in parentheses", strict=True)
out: 4 (kV)
